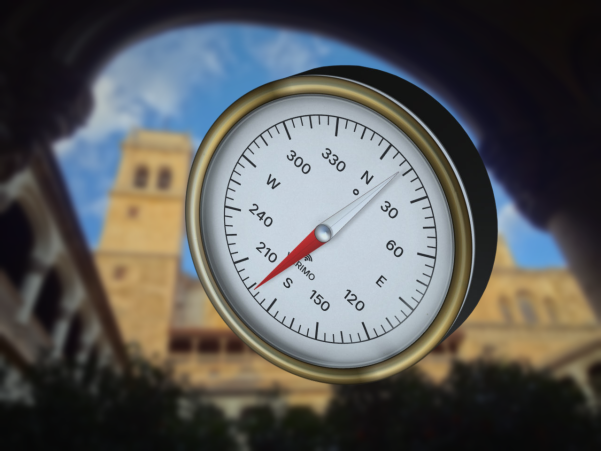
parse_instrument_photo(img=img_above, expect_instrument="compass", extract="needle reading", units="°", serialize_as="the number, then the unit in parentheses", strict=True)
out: 192.5 (°)
